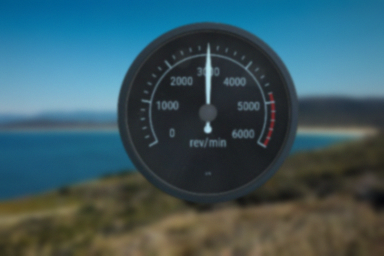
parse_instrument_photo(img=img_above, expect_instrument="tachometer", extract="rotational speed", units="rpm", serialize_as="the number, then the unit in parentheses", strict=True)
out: 3000 (rpm)
